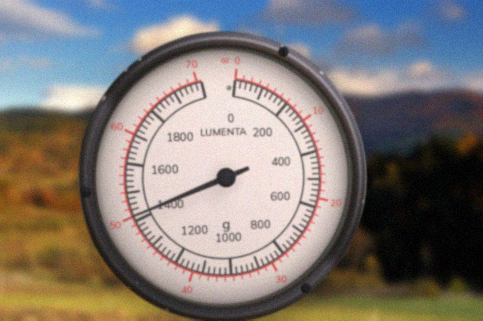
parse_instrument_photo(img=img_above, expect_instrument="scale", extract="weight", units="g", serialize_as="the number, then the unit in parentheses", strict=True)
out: 1420 (g)
